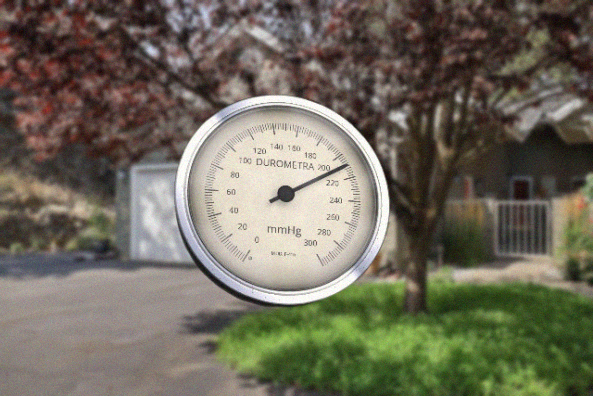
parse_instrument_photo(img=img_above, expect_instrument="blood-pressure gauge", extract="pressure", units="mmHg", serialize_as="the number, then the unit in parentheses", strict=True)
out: 210 (mmHg)
